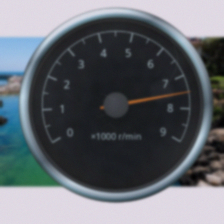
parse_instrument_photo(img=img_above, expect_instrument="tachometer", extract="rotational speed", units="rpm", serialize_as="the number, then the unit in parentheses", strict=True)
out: 7500 (rpm)
